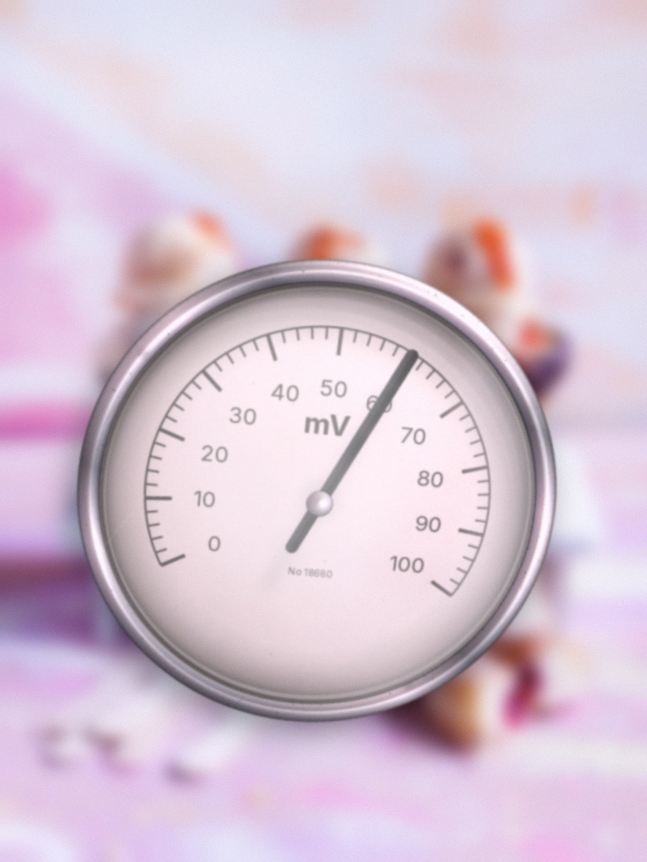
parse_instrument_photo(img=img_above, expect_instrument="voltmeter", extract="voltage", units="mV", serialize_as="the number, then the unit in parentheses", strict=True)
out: 60 (mV)
